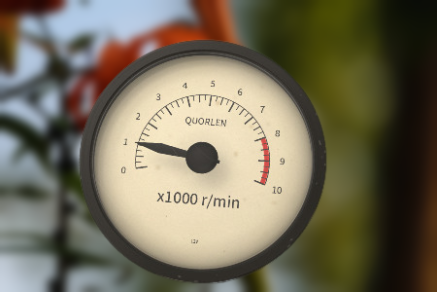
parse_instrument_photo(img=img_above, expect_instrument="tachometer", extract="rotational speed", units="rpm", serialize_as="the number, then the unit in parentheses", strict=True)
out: 1000 (rpm)
